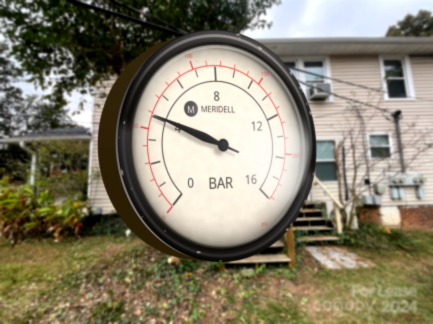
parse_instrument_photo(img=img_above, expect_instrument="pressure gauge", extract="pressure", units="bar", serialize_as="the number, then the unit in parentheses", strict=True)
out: 4 (bar)
